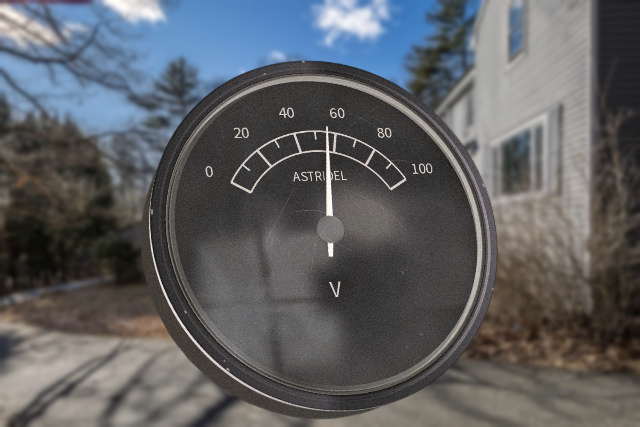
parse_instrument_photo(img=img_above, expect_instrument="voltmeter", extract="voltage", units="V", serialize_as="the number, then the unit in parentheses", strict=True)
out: 55 (V)
